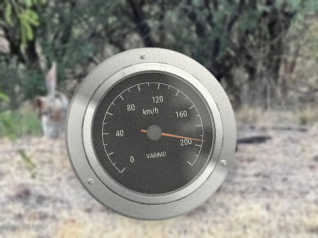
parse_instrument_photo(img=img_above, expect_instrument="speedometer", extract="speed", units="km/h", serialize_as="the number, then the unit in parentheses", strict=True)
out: 195 (km/h)
